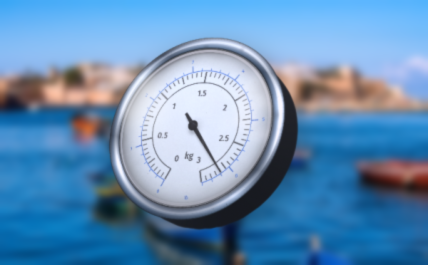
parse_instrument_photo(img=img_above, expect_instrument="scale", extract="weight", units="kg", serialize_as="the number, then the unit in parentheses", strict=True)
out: 2.8 (kg)
